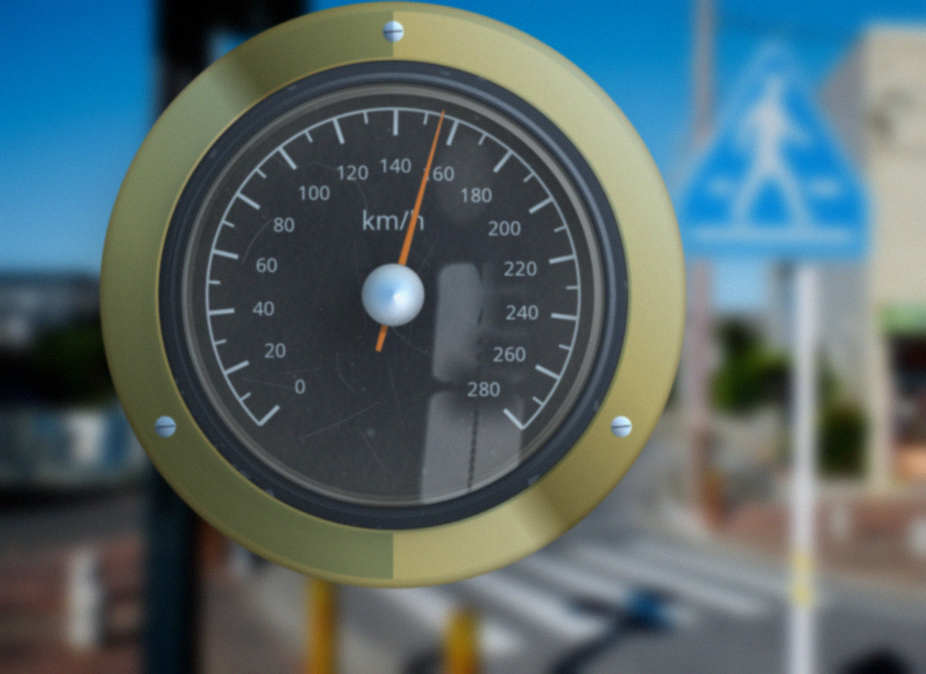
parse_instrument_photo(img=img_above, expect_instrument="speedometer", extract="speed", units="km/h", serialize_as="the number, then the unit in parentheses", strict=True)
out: 155 (km/h)
